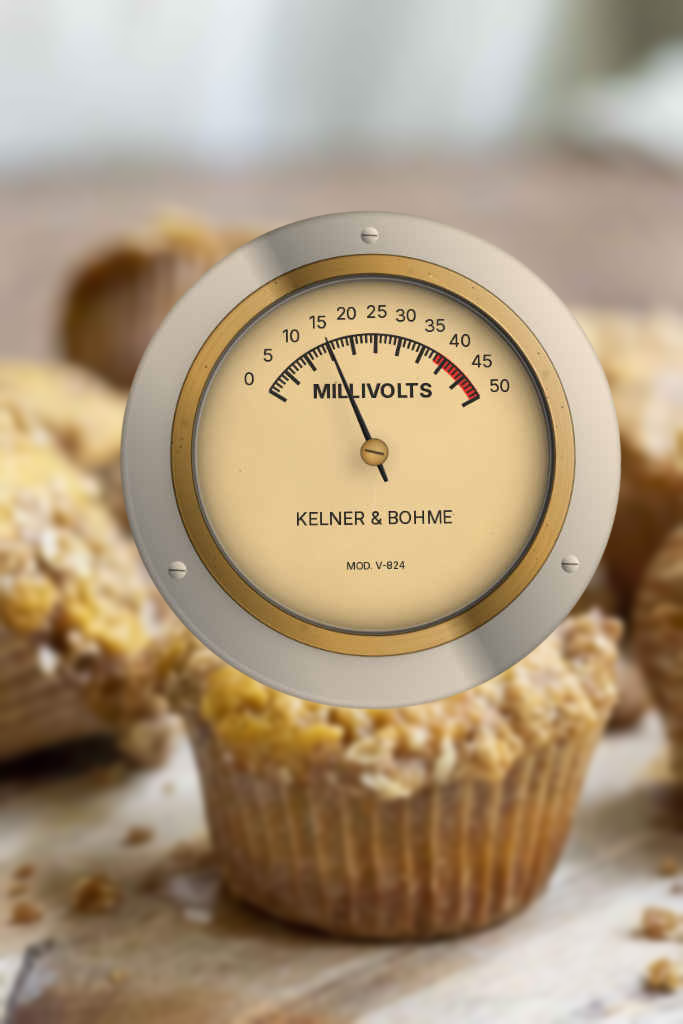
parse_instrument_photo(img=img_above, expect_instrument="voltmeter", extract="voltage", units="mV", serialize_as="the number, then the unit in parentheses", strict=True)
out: 15 (mV)
